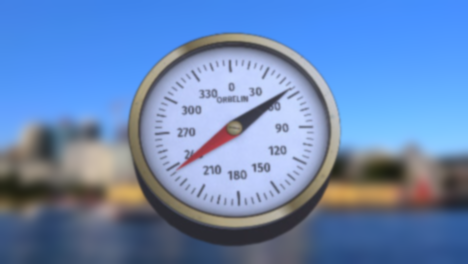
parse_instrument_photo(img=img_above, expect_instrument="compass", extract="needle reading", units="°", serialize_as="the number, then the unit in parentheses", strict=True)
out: 235 (°)
